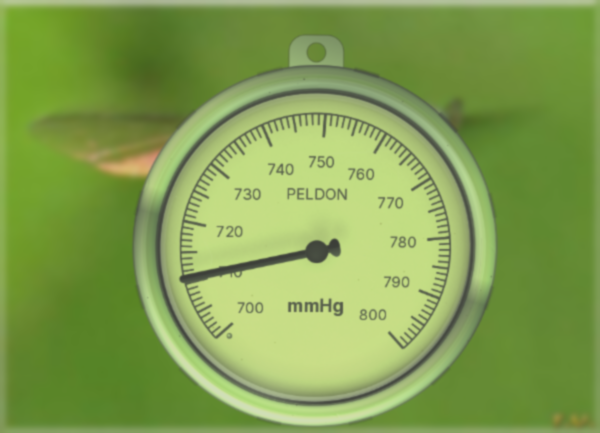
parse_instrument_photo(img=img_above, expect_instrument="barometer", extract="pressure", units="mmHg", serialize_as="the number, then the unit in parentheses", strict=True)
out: 711 (mmHg)
